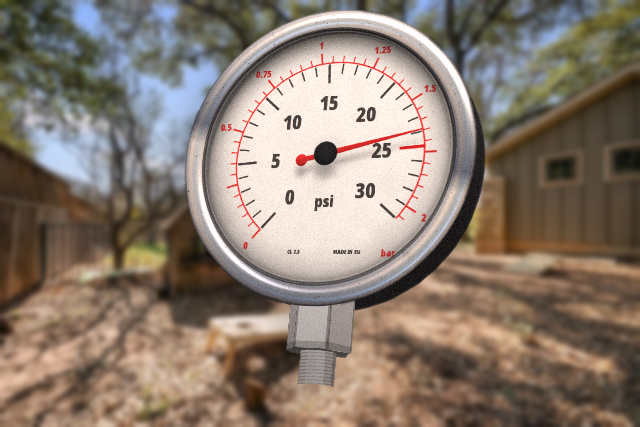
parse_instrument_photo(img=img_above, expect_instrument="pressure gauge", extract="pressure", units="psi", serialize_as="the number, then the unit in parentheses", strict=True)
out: 24 (psi)
